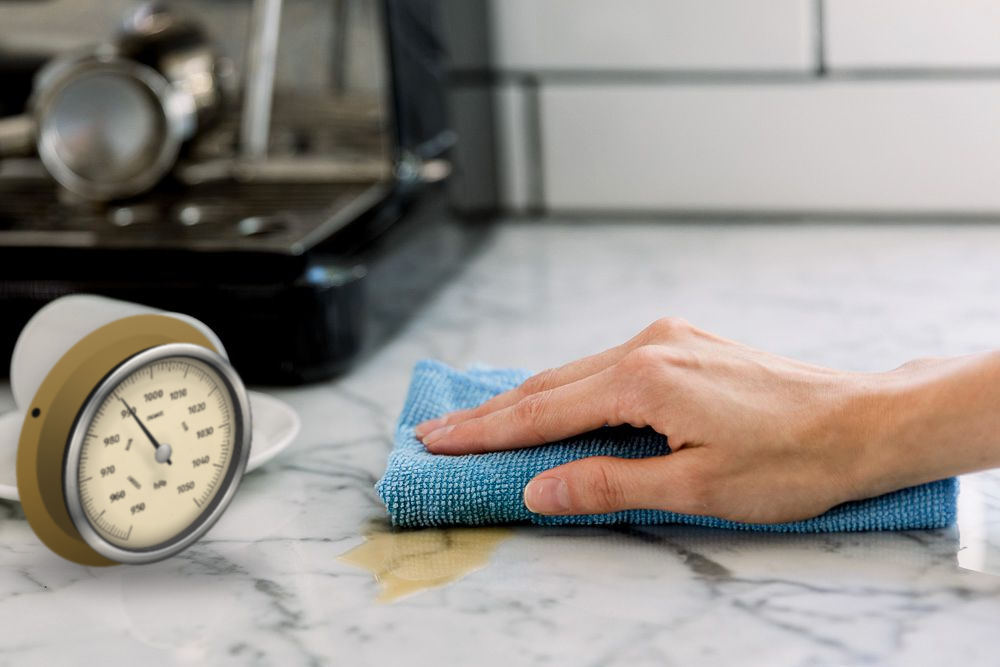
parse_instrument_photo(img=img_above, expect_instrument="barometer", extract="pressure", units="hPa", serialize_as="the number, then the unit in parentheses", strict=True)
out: 990 (hPa)
